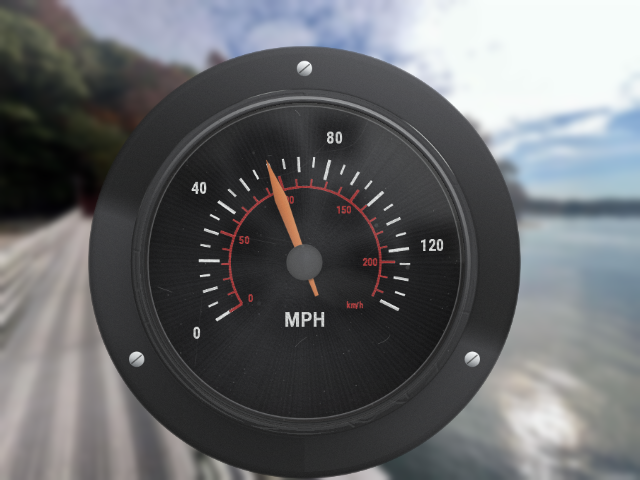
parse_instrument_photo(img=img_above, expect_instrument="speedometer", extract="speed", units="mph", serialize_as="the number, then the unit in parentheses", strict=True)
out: 60 (mph)
